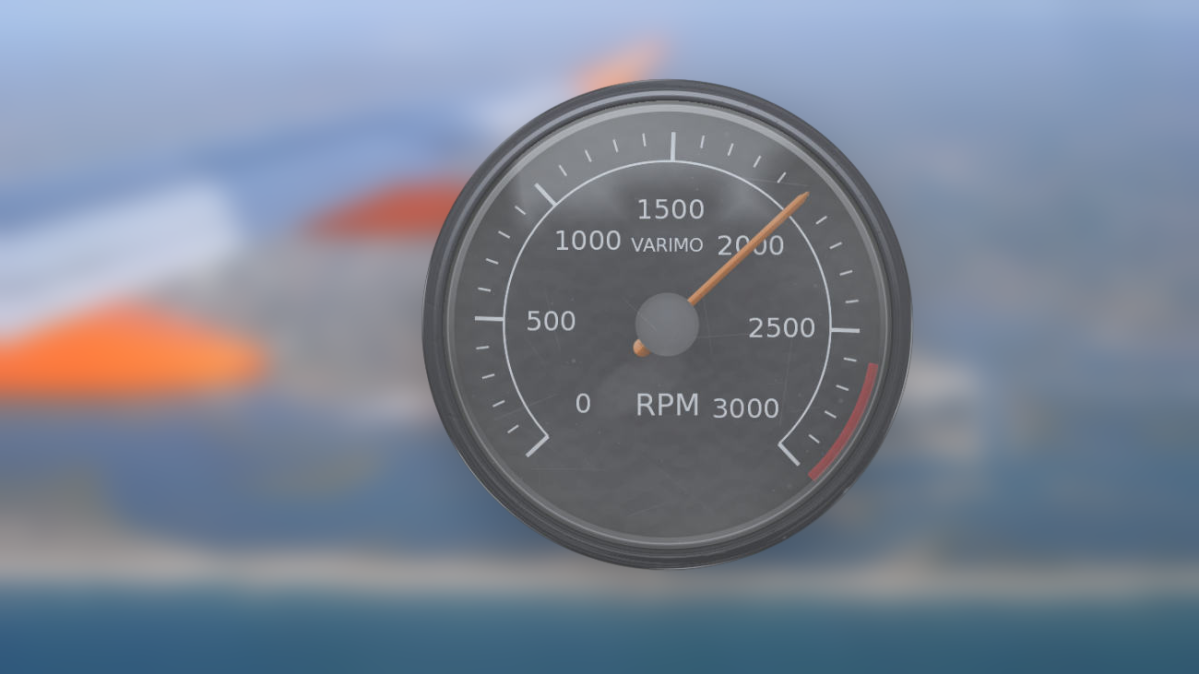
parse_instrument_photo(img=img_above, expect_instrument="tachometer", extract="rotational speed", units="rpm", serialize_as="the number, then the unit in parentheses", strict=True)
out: 2000 (rpm)
